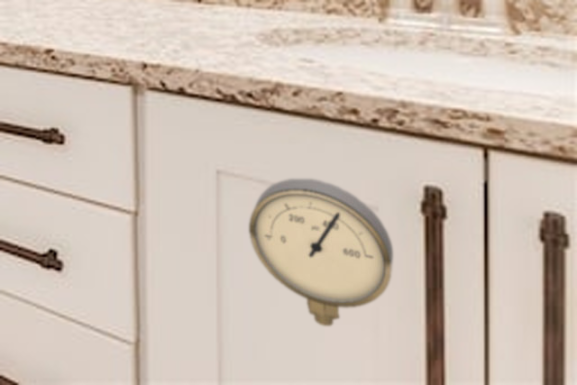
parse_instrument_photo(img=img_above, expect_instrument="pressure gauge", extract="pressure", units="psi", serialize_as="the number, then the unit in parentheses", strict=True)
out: 400 (psi)
